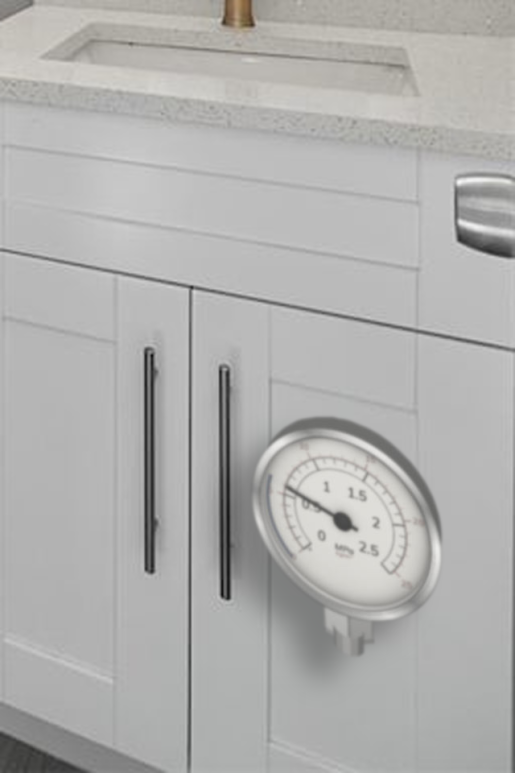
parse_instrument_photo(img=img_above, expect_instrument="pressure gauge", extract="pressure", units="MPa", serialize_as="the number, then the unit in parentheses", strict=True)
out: 0.6 (MPa)
